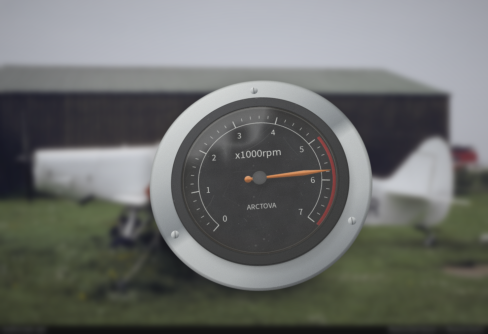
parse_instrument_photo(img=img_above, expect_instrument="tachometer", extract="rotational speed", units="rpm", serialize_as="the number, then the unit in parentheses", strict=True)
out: 5800 (rpm)
